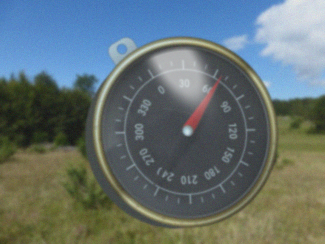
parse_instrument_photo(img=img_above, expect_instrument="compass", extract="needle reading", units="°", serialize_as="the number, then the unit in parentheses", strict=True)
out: 65 (°)
